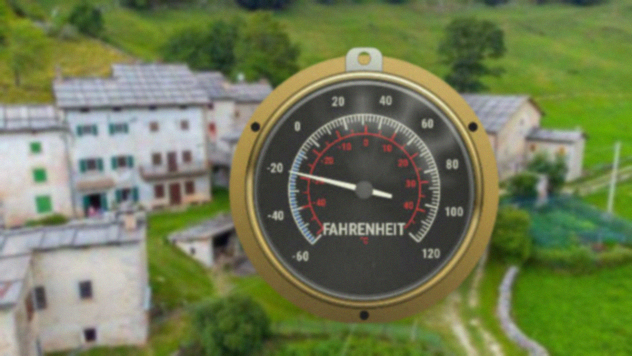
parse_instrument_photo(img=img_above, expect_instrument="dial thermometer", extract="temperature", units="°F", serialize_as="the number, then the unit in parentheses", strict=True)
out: -20 (°F)
